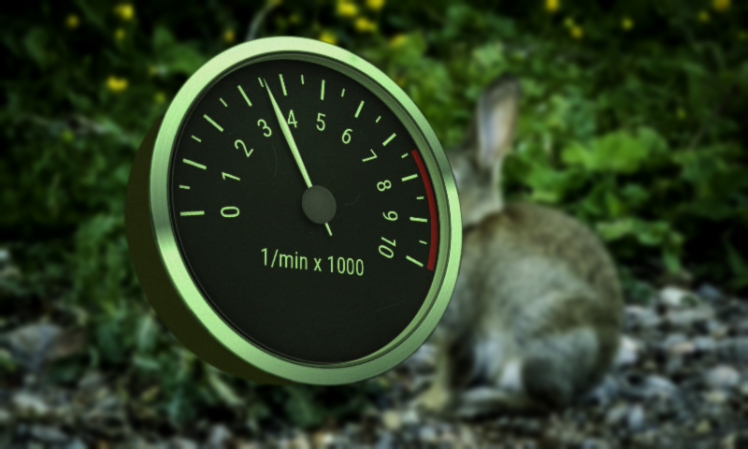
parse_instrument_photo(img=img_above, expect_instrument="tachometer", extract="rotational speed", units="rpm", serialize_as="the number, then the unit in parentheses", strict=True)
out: 3500 (rpm)
